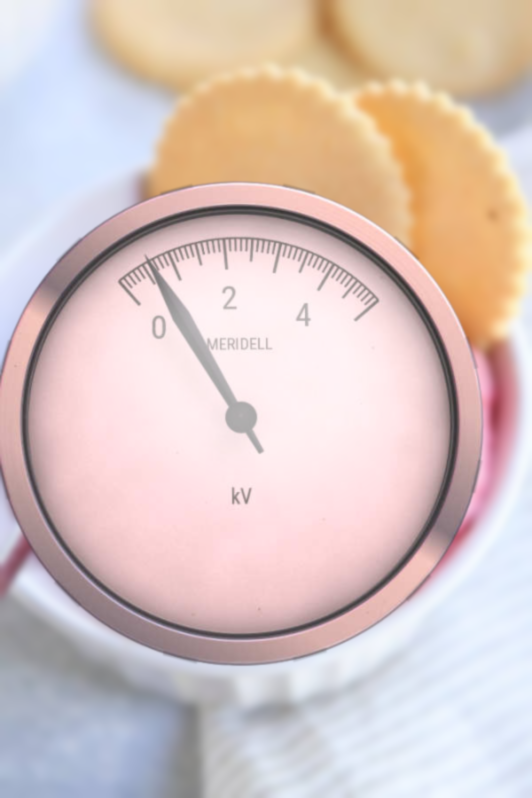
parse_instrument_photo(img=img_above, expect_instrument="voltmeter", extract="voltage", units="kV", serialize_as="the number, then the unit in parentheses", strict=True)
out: 0.6 (kV)
